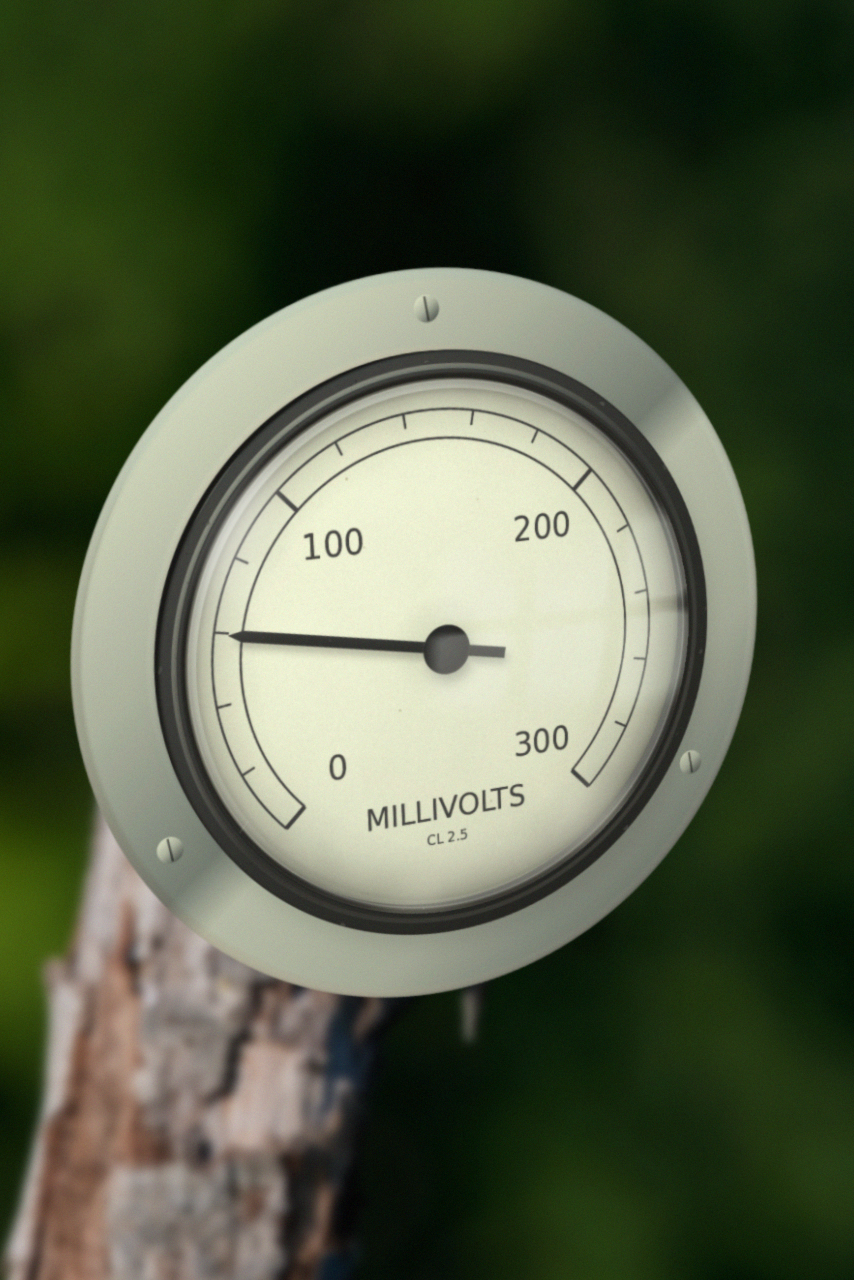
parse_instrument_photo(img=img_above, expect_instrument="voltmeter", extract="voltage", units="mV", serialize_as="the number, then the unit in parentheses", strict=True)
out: 60 (mV)
